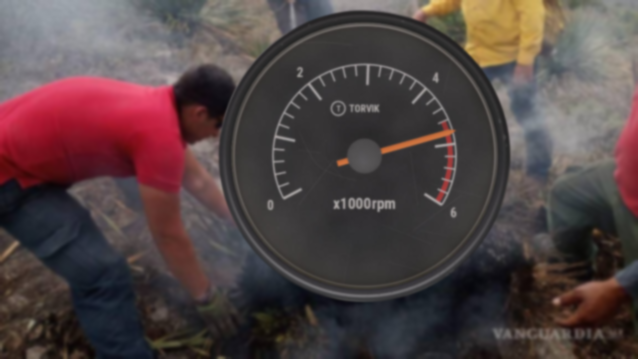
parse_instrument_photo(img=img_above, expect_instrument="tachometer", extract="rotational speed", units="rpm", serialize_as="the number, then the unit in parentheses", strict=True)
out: 4800 (rpm)
